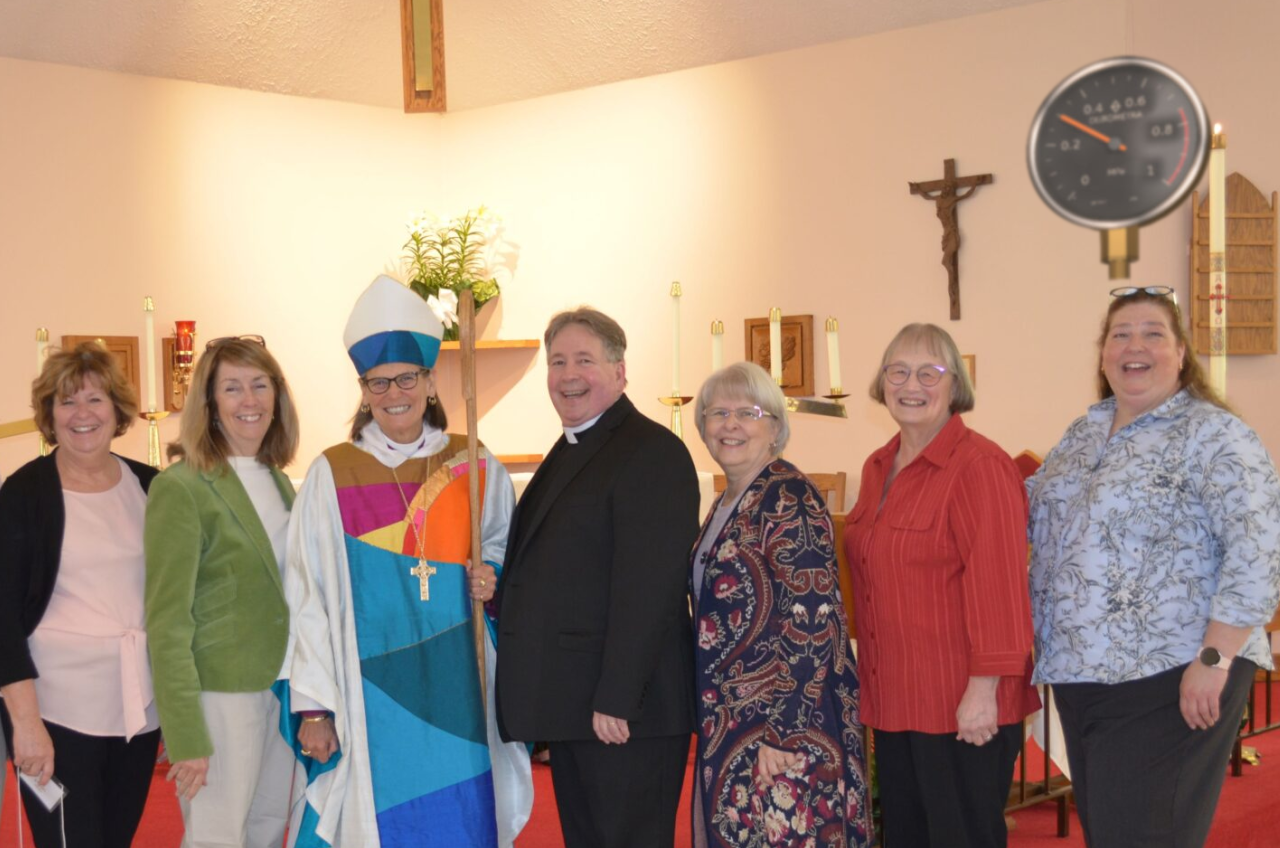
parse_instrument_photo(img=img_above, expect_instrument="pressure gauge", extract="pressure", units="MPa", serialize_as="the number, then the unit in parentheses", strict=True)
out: 0.3 (MPa)
